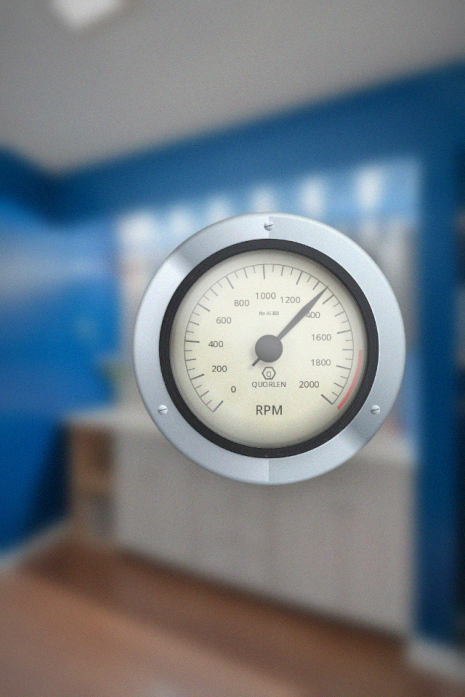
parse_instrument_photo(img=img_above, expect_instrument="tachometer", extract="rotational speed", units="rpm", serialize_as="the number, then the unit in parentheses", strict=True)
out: 1350 (rpm)
